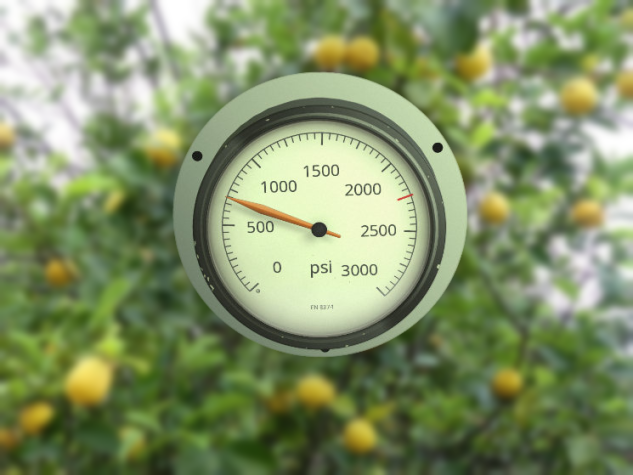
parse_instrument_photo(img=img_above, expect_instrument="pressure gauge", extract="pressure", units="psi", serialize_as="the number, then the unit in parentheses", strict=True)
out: 700 (psi)
